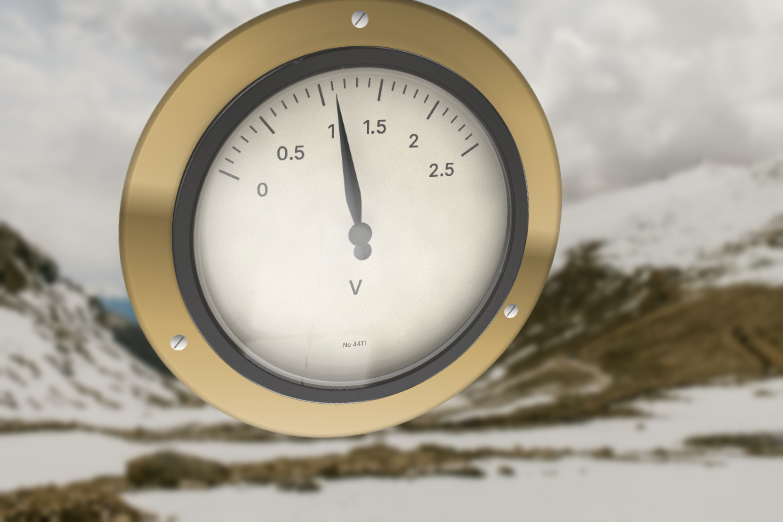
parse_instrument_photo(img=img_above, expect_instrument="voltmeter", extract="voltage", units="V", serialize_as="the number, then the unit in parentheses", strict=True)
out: 1.1 (V)
